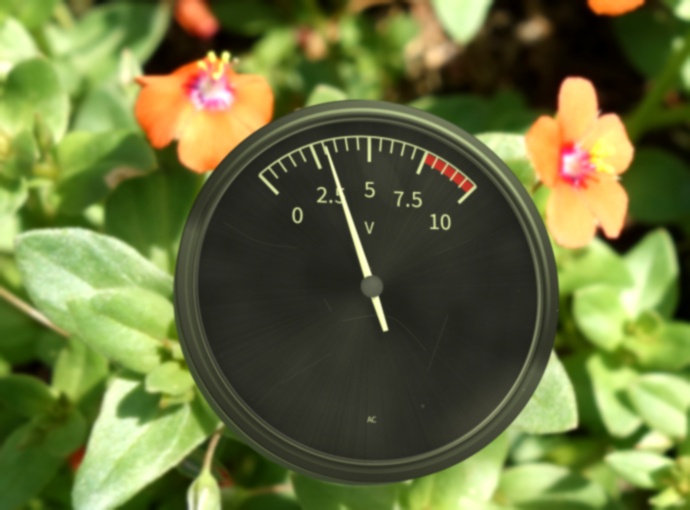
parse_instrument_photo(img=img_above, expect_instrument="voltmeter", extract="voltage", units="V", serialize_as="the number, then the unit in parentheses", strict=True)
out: 3 (V)
